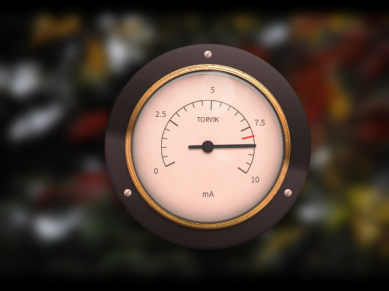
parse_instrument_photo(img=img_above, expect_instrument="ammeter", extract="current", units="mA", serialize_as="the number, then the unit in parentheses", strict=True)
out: 8.5 (mA)
